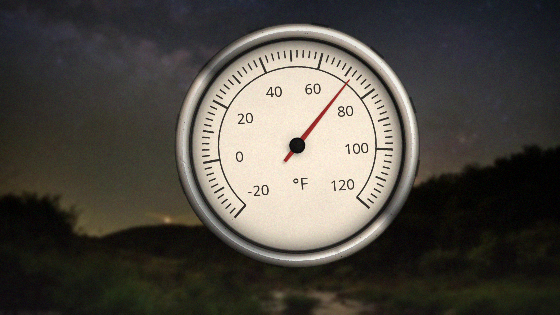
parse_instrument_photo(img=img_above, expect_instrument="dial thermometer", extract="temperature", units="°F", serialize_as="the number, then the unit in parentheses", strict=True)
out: 72 (°F)
